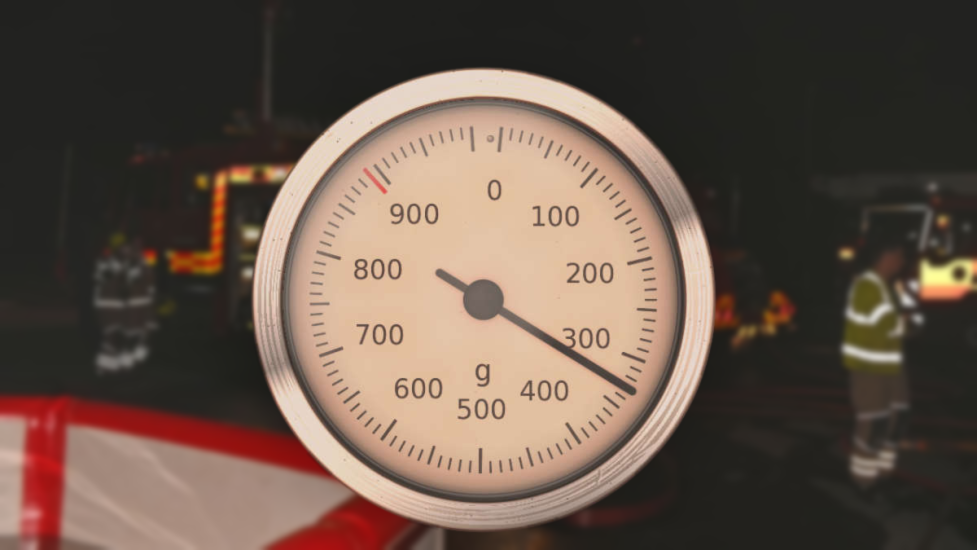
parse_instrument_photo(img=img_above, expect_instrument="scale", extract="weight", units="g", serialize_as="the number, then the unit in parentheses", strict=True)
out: 330 (g)
